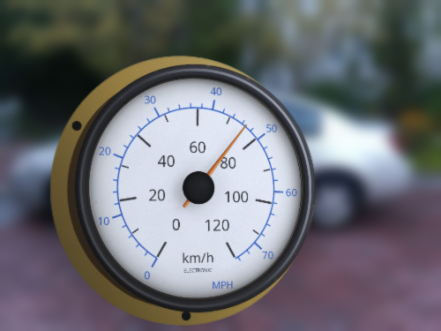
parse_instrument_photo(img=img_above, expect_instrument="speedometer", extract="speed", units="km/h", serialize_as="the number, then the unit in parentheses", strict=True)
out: 75 (km/h)
